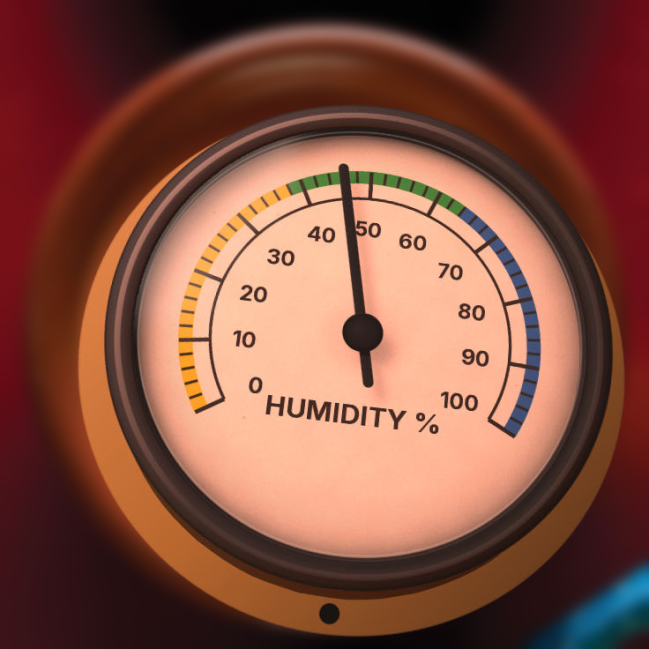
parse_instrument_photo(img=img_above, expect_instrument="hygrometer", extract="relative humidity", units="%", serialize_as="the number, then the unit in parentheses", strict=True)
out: 46 (%)
